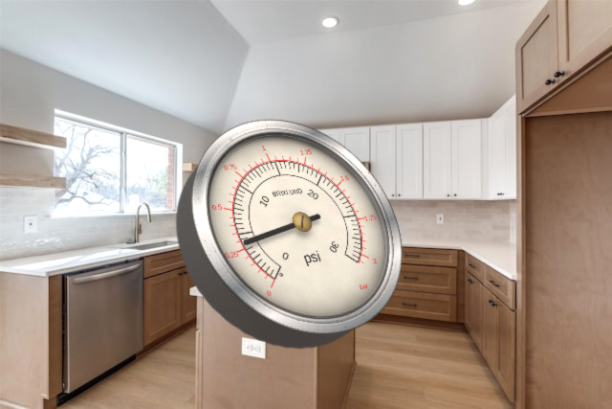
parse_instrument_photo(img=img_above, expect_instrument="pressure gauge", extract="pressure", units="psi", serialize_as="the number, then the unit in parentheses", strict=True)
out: 4 (psi)
